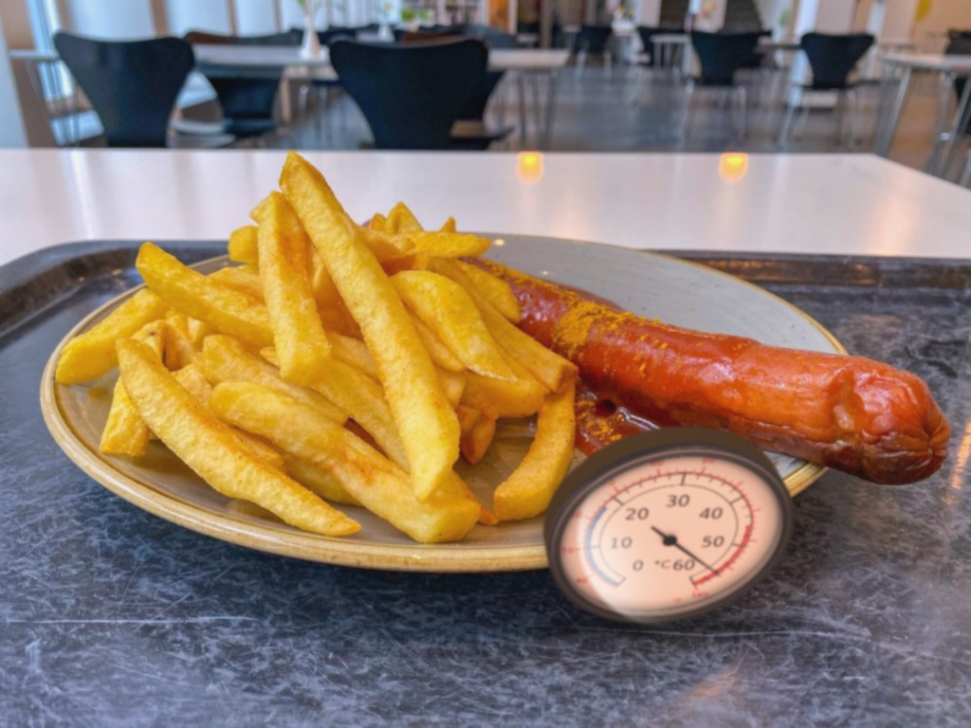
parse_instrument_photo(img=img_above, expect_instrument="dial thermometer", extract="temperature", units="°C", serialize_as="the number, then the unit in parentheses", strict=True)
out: 56 (°C)
